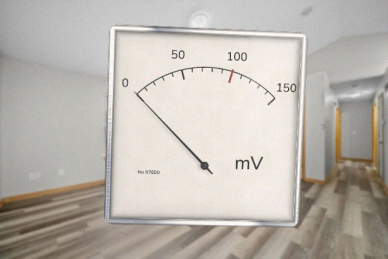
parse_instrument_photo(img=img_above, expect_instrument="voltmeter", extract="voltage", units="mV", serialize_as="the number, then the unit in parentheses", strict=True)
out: 0 (mV)
